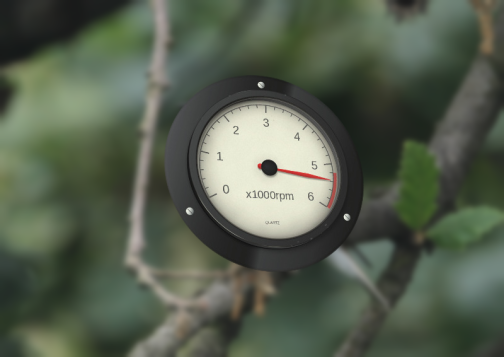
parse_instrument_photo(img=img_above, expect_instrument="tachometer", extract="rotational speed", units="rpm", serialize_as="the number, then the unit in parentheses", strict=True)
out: 5400 (rpm)
